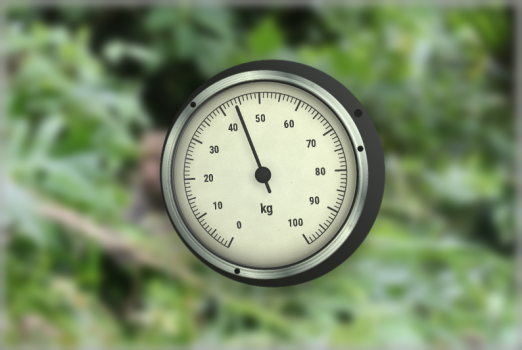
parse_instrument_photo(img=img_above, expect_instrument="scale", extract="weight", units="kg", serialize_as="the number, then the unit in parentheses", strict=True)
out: 44 (kg)
